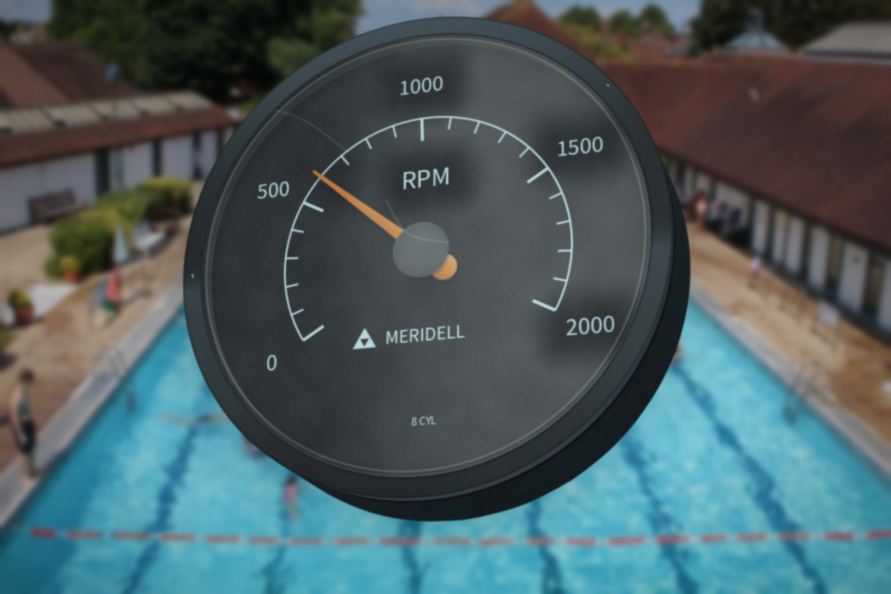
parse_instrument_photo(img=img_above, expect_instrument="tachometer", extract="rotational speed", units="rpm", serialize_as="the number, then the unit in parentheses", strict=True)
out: 600 (rpm)
